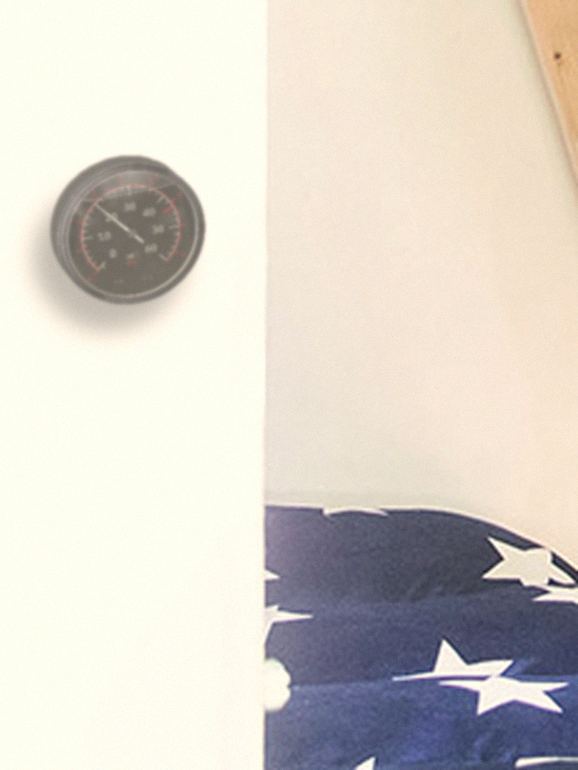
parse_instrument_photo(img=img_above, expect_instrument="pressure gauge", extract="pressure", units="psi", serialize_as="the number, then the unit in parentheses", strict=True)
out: 20 (psi)
